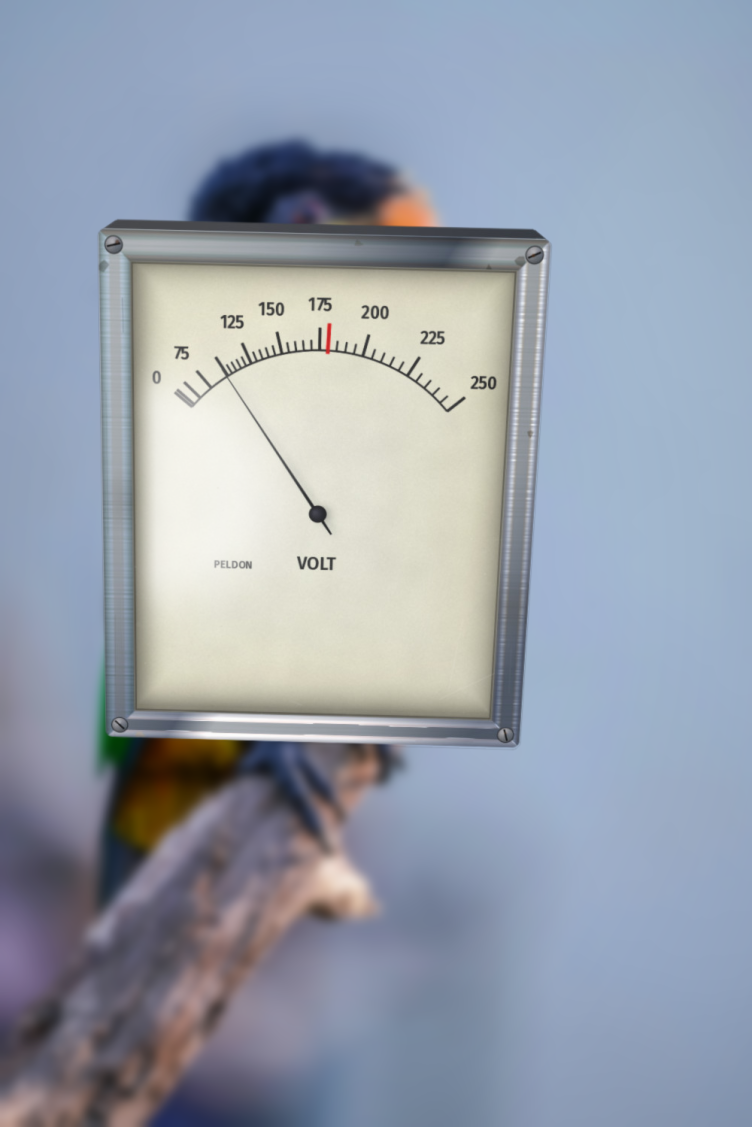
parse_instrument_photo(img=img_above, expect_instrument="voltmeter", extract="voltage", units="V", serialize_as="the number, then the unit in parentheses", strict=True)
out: 100 (V)
